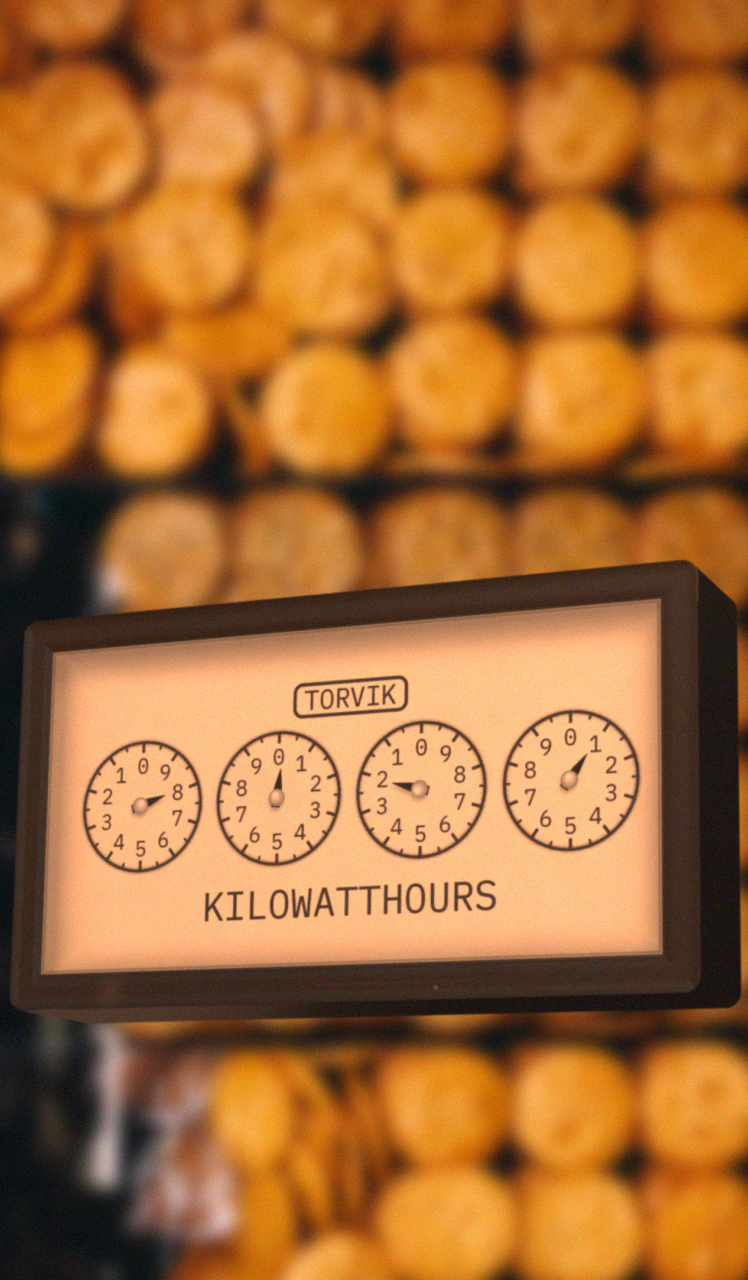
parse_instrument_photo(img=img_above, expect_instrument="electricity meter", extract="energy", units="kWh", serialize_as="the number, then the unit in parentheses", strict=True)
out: 8021 (kWh)
